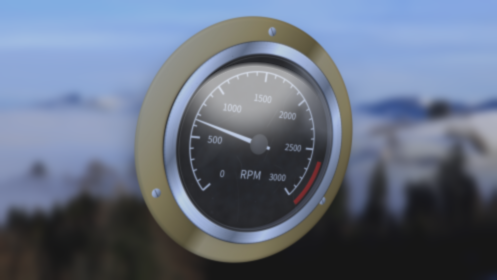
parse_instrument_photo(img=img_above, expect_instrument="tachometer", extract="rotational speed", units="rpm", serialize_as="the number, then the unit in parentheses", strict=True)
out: 650 (rpm)
